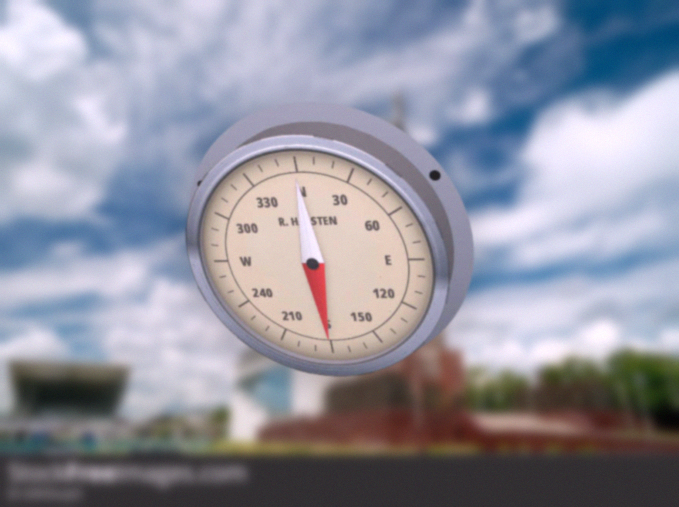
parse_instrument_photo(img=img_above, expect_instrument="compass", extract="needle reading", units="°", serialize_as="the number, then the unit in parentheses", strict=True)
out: 180 (°)
